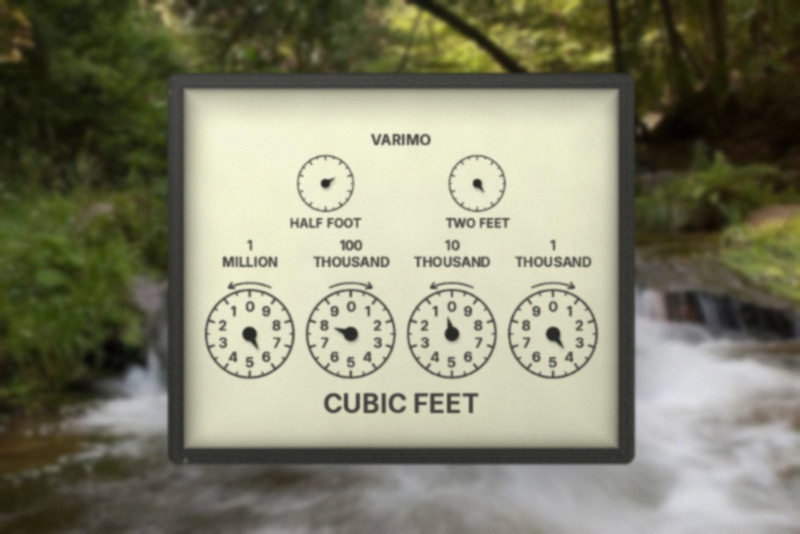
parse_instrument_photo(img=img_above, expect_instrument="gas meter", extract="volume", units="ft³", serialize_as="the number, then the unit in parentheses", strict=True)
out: 580400 (ft³)
